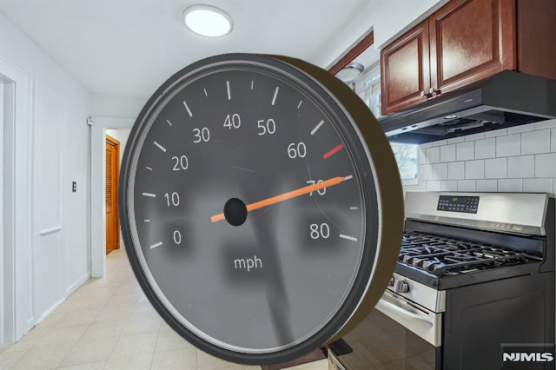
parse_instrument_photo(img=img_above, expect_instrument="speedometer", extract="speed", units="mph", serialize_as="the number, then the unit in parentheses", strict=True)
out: 70 (mph)
